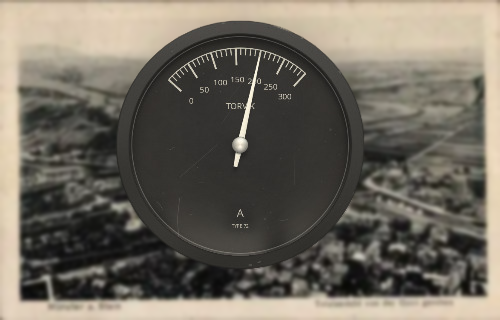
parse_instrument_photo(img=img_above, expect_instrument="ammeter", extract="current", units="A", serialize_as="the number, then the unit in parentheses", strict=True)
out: 200 (A)
